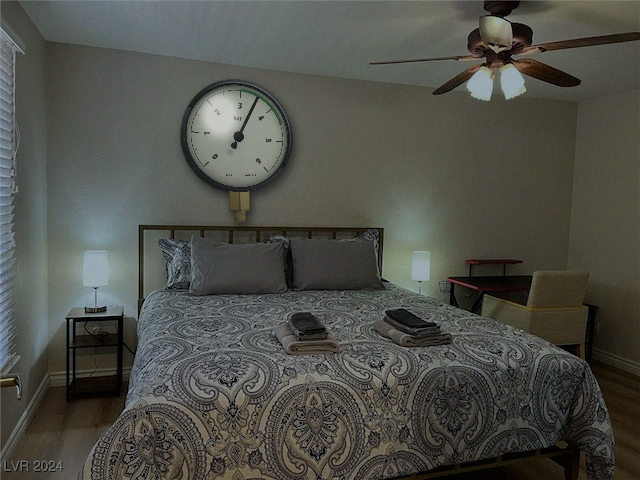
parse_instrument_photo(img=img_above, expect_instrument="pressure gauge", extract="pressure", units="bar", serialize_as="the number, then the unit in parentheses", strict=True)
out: 3.5 (bar)
